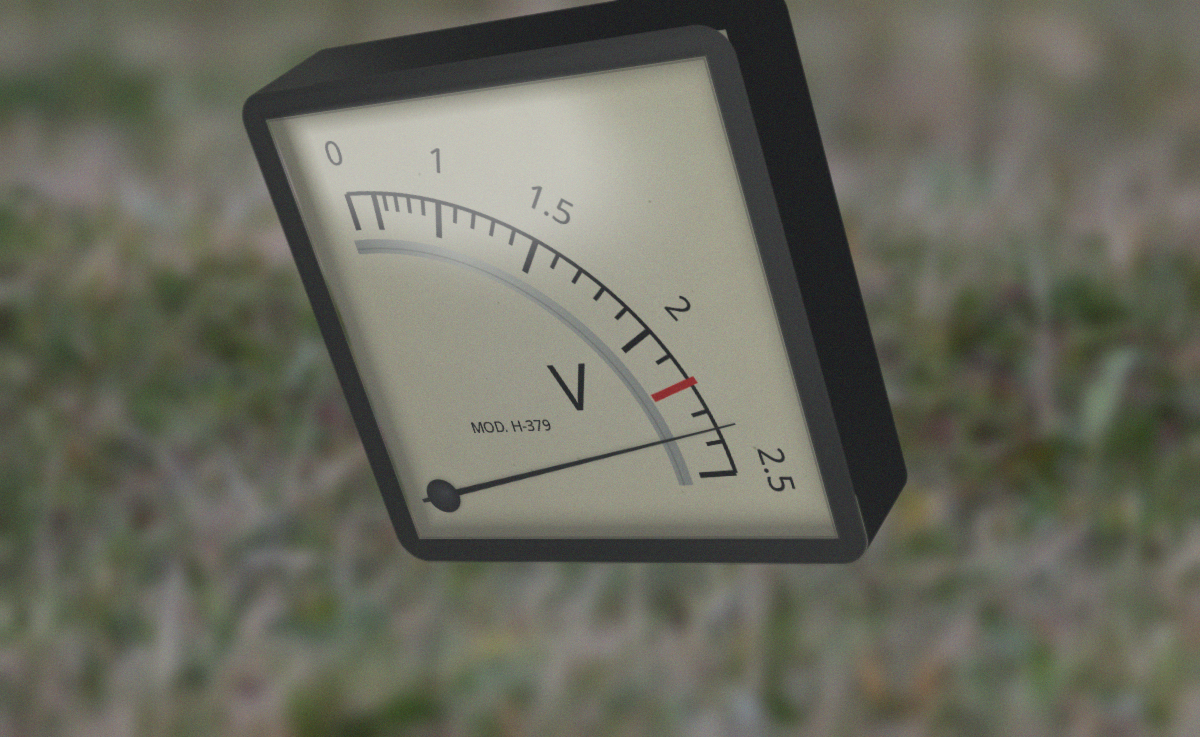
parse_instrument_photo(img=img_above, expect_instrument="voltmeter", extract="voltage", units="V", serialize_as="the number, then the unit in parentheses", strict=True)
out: 2.35 (V)
